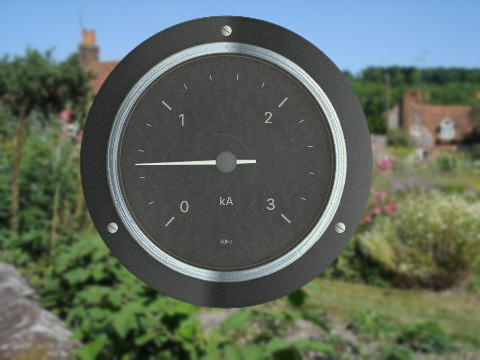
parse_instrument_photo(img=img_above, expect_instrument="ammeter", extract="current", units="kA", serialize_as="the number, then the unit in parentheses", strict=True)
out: 0.5 (kA)
